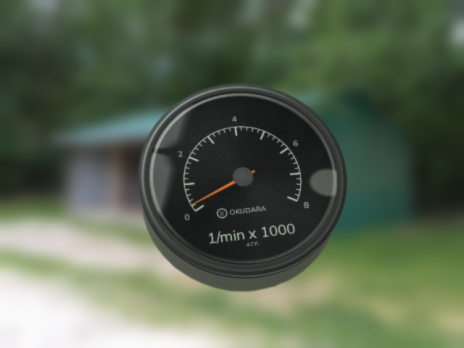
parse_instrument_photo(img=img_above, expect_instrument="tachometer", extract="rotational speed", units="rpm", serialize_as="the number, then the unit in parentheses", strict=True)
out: 200 (rpm)
